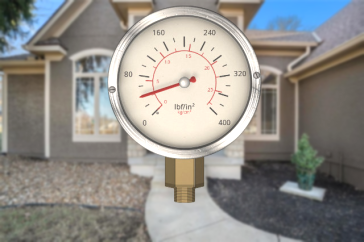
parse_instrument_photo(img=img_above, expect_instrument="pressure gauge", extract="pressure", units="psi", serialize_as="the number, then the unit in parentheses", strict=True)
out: 40 (psi)
